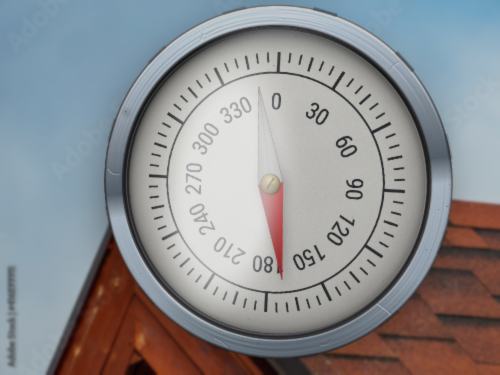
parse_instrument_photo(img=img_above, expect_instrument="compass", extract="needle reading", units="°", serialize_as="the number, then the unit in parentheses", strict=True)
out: 170 (°)
